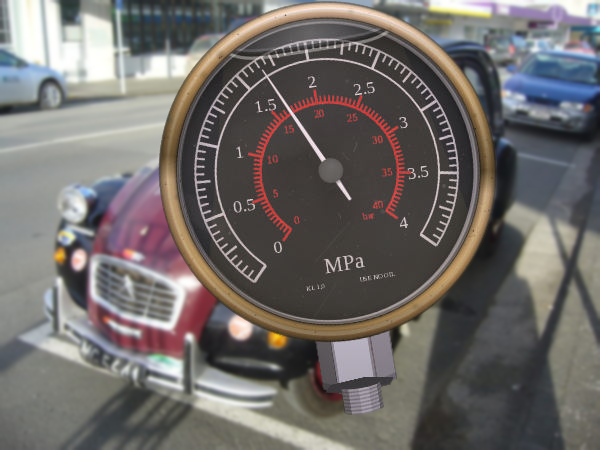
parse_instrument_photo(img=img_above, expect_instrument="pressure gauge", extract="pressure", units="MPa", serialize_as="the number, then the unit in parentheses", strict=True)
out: 1.65 (MPa)
